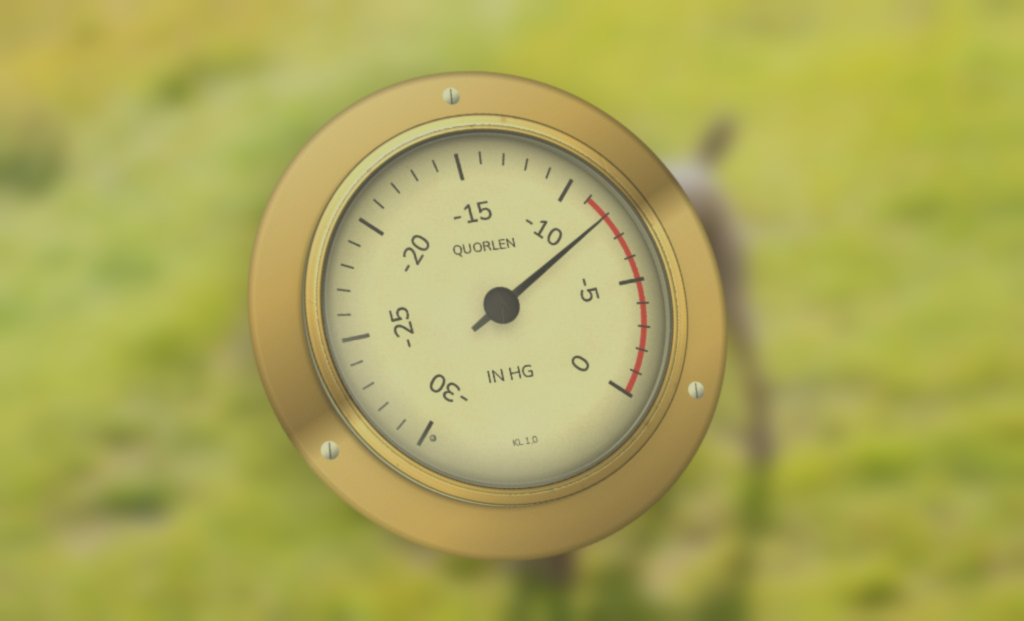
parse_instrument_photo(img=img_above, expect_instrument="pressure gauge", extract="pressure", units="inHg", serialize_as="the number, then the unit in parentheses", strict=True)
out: -8 (inHg)
